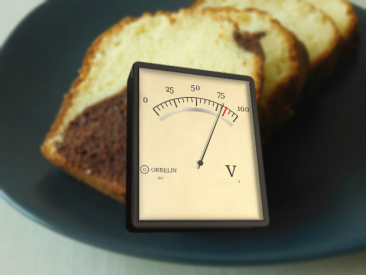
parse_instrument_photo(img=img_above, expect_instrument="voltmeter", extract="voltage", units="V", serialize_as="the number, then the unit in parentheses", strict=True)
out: 80 (V)
